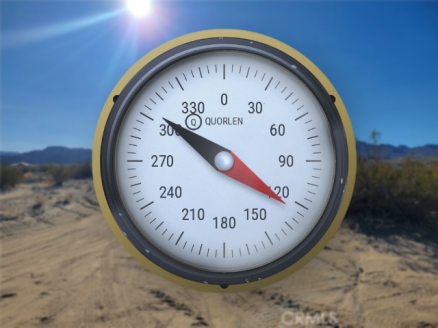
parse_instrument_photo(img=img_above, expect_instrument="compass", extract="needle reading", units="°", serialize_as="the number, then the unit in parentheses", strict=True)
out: 125 (°)
